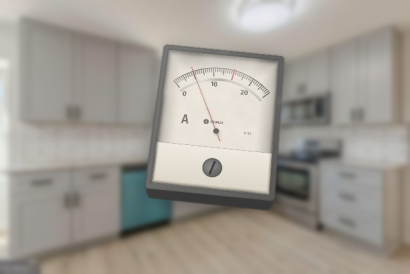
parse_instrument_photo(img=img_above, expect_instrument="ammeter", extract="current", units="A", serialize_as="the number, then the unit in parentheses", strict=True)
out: 5 (A)
